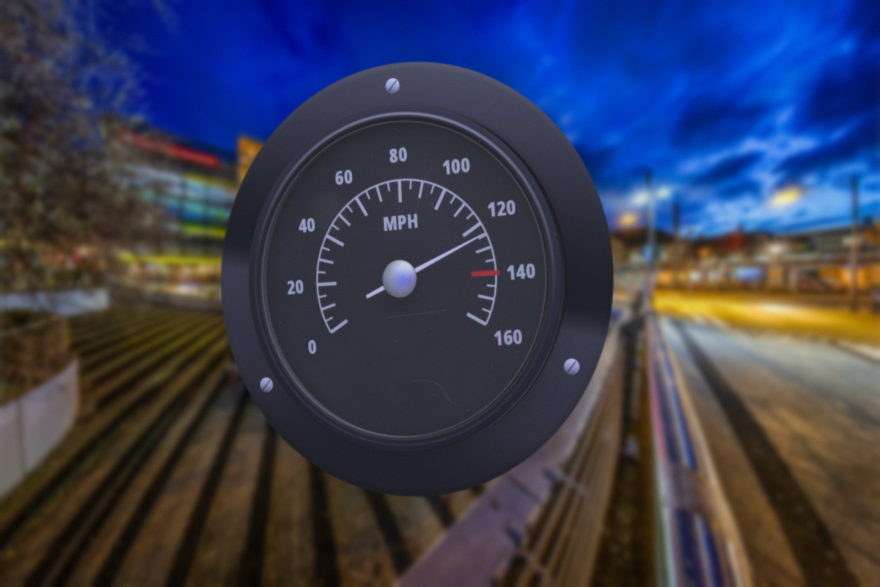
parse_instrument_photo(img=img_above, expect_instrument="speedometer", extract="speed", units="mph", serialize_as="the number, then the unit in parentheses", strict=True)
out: 125 (mph)
